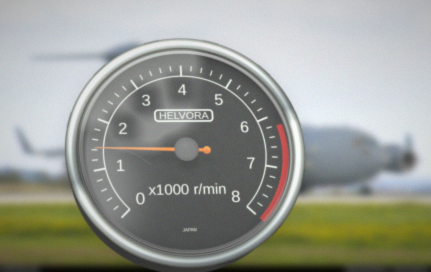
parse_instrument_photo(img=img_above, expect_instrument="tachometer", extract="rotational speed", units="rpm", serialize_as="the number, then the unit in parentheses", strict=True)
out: 1400 (rpm)
